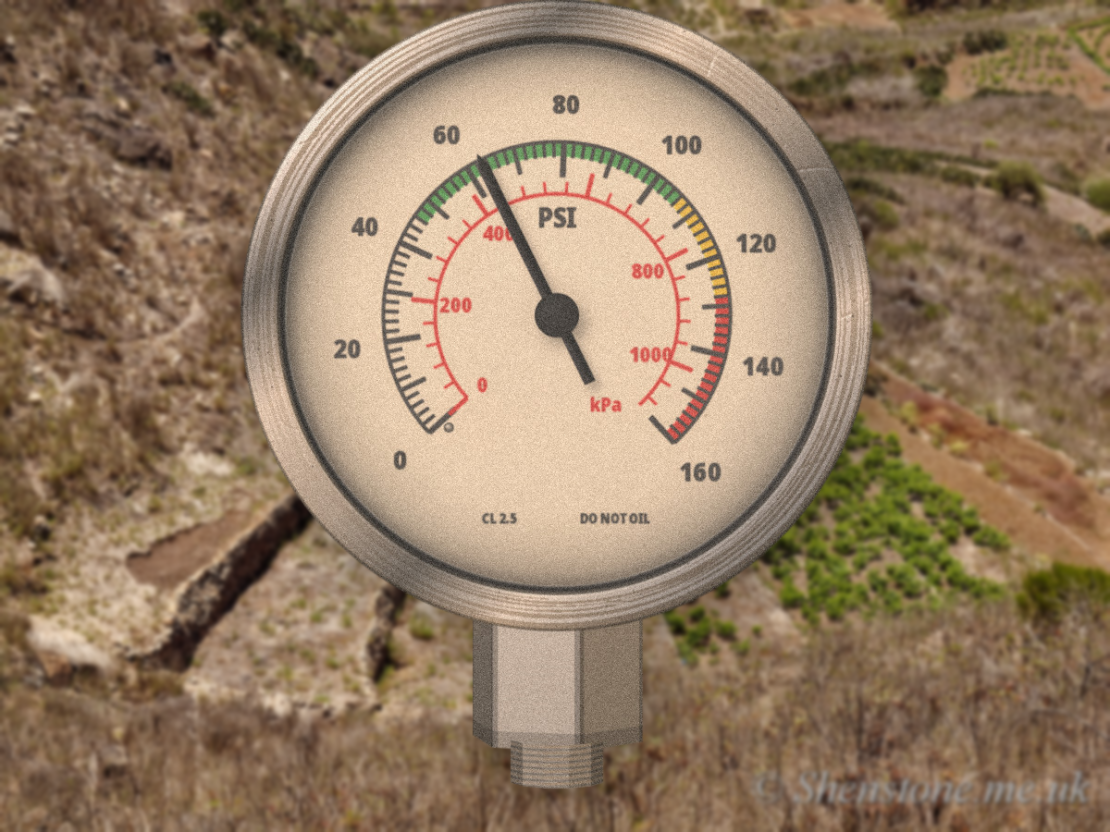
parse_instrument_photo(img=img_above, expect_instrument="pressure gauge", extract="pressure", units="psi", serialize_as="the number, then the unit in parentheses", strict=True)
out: 63 (psi)
